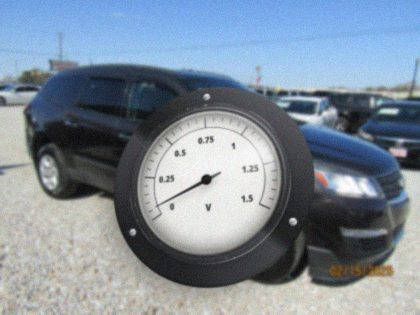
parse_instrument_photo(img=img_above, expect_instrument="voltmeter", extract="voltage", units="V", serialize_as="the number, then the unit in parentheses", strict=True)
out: 0.05 (V)
